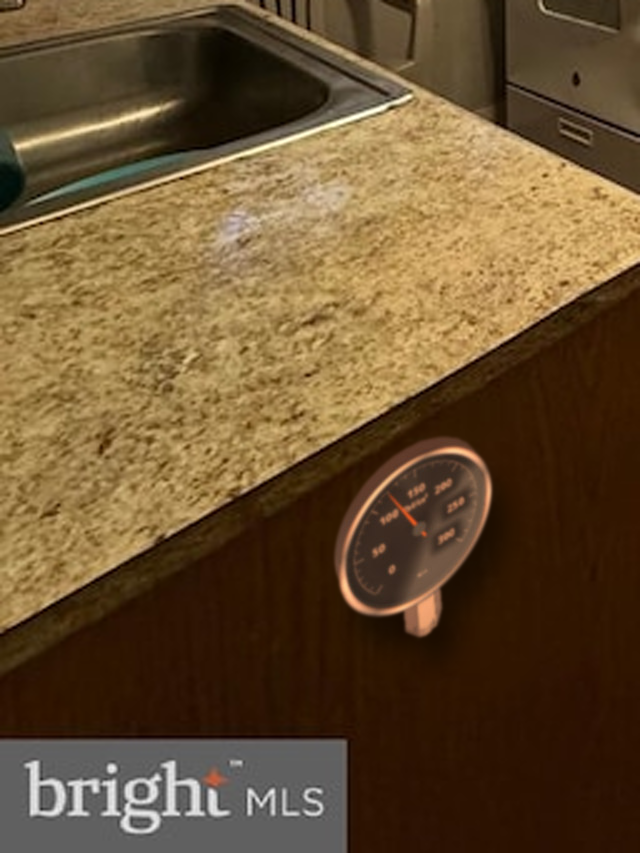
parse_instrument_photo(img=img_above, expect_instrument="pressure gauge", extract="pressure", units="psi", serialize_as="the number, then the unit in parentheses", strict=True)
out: 120 (psi)
